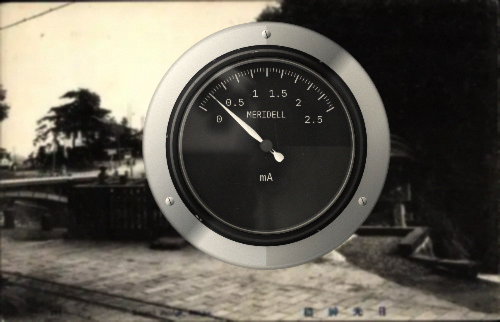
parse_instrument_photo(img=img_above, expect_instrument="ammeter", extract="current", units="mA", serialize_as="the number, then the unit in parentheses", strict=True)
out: 0.25 (mA)
